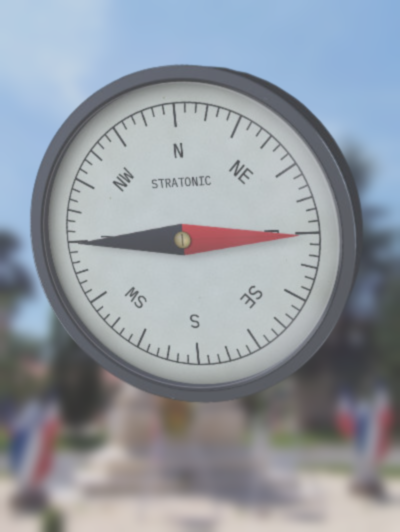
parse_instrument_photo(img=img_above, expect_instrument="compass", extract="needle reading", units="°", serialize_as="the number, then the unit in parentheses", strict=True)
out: 90 (°)
